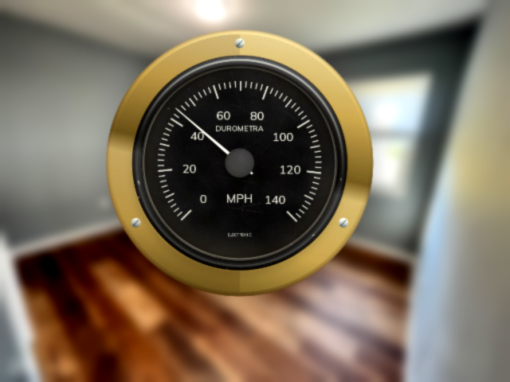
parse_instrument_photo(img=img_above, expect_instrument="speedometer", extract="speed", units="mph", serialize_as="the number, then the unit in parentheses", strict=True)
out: 44 (mph)
